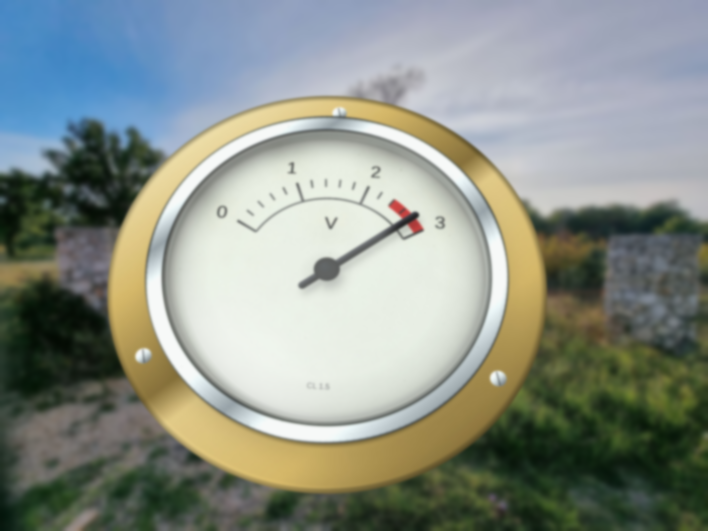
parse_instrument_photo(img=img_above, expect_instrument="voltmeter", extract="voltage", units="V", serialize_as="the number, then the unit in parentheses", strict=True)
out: 2.8 (V)
